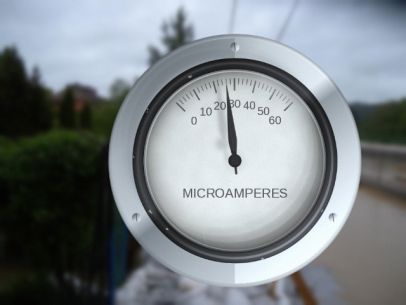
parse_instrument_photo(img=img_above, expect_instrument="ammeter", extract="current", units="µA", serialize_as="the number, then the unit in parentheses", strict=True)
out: 26 (µA)
